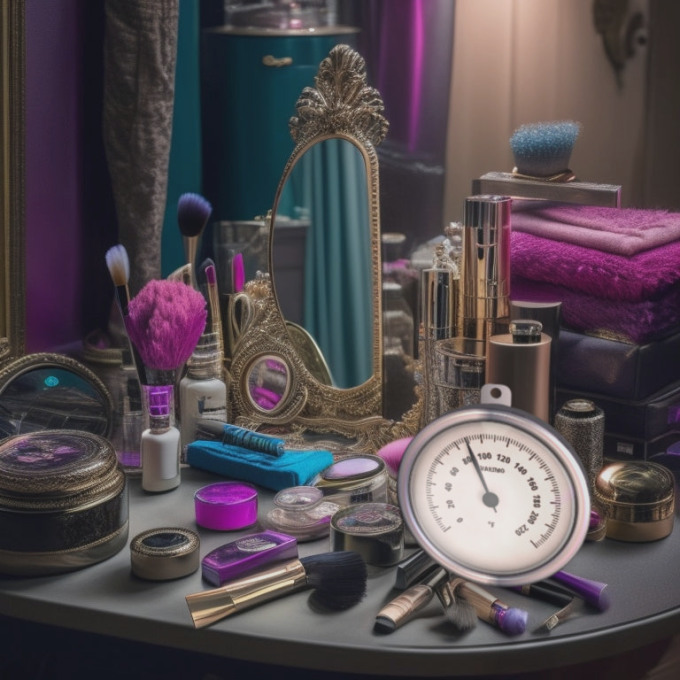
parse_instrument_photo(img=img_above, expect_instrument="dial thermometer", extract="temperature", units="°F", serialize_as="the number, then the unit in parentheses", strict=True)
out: 90 (°F)
